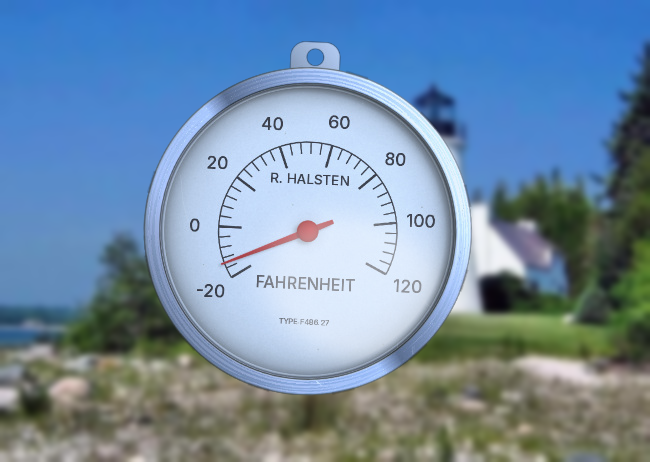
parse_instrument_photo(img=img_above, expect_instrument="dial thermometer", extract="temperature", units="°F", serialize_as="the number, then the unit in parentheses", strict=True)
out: -14 (°F)
